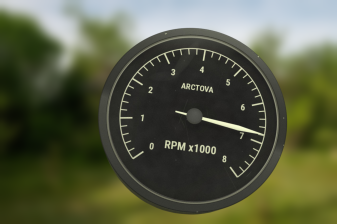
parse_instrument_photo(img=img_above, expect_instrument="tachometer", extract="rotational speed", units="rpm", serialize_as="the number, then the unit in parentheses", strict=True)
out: 6800 (rpm)
